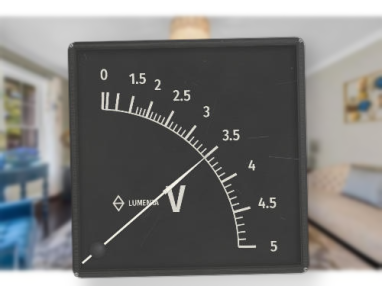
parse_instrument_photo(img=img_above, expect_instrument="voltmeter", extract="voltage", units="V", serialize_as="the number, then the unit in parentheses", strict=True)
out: 3.5 (V)
